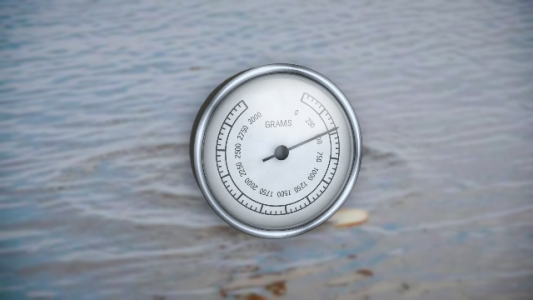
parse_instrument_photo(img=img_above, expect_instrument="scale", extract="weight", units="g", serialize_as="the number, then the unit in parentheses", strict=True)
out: 450 (g)
